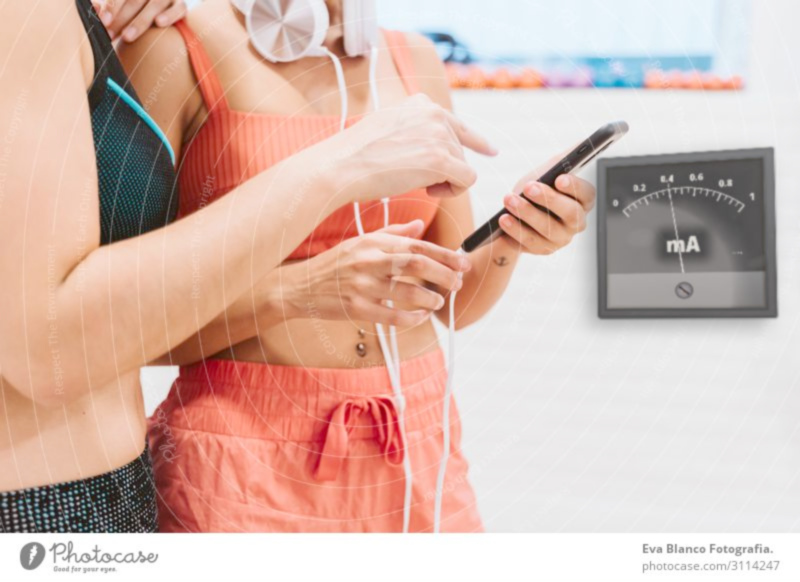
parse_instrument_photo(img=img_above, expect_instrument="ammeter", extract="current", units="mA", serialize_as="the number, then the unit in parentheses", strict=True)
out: 0.4 (mA)
